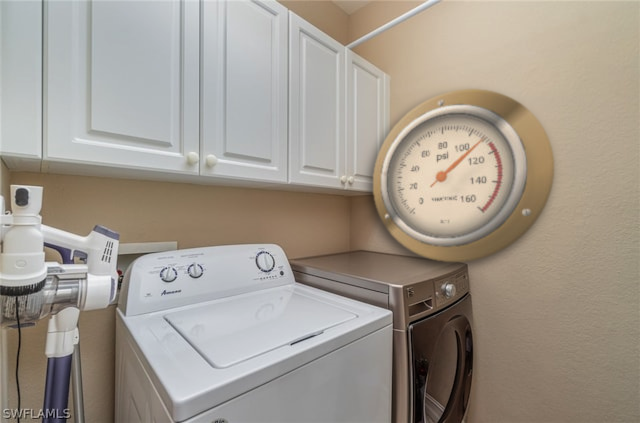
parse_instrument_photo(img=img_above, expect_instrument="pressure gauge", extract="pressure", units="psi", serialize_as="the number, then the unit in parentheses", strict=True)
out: 110 (psi)
